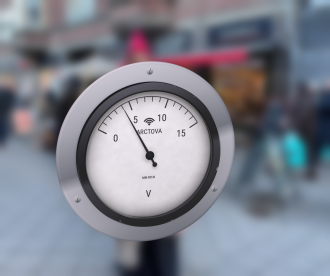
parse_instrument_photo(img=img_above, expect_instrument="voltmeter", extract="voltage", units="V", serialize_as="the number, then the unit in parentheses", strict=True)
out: 4 (V)
